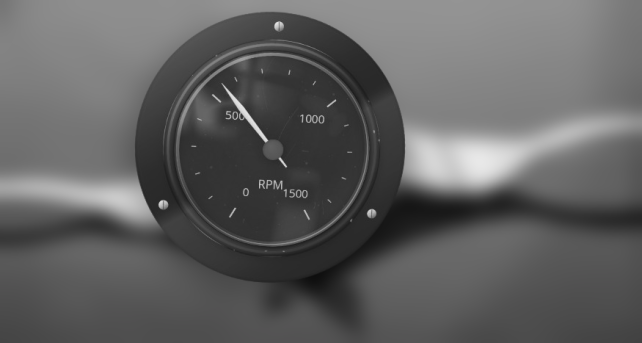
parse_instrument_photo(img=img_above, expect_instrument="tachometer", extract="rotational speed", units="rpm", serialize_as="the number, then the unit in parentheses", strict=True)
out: 550 (rpm)
